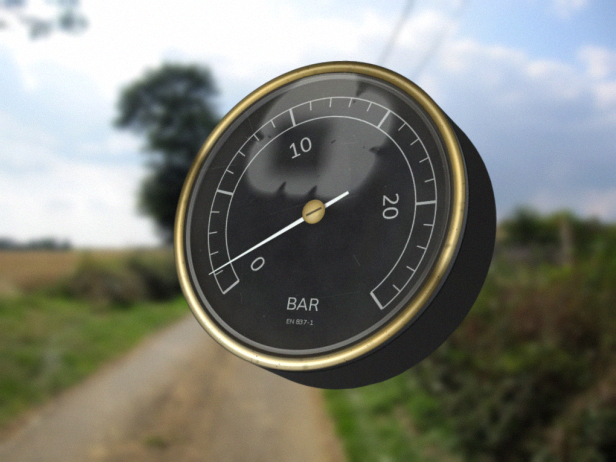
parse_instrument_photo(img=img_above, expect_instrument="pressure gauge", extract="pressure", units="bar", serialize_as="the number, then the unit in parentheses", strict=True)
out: 1 (bar)
